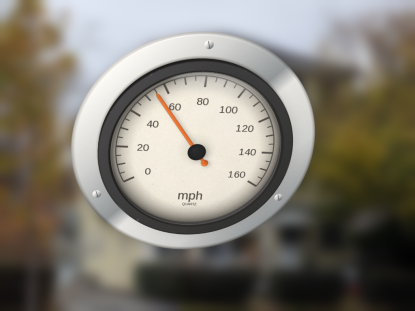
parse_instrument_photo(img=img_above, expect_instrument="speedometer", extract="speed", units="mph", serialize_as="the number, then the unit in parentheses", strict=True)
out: 55 (mph)
